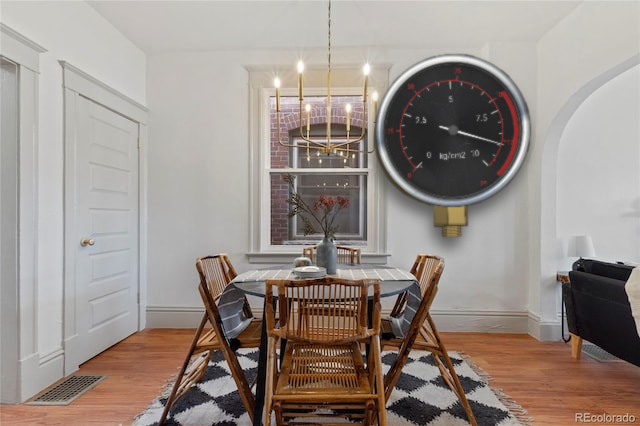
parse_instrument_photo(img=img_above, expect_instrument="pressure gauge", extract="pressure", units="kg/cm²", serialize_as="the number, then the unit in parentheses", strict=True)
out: 9 (kg/cm²)
